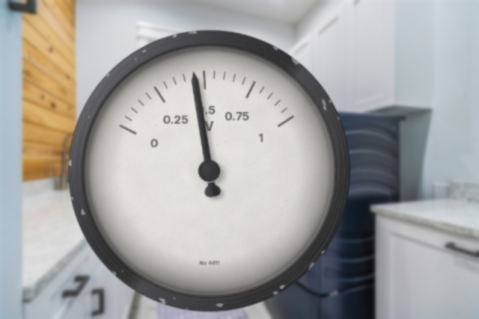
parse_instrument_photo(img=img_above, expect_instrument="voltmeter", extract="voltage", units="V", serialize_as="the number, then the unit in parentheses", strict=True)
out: 0.45 (V)
